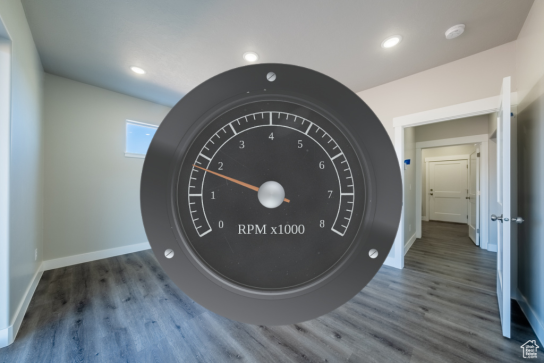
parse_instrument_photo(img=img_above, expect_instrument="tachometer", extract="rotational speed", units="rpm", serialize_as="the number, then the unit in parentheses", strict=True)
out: 1700 (rpm)
